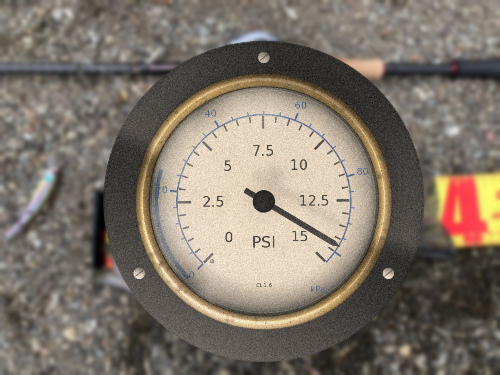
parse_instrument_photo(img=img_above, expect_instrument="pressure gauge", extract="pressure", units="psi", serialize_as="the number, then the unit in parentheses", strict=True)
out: 14.25 (psi)
